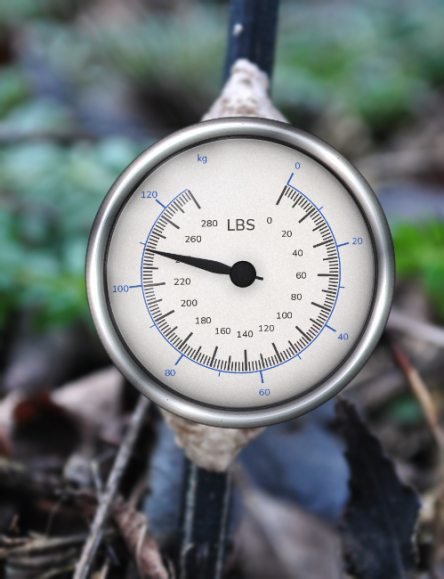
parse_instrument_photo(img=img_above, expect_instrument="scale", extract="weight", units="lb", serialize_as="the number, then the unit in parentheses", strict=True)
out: 240 (lb)
